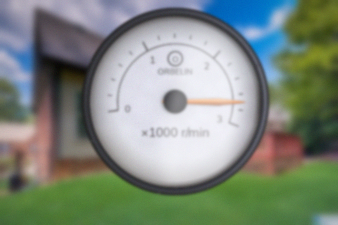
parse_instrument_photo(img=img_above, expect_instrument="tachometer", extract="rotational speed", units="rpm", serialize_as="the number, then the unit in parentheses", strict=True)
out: 2700 (rpm)
